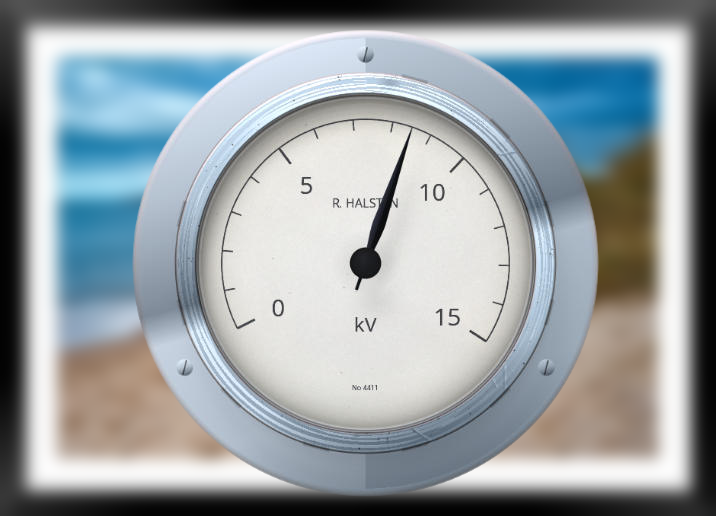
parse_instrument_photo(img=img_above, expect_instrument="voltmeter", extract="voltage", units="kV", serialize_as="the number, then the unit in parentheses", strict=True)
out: 8.5 (kV)
